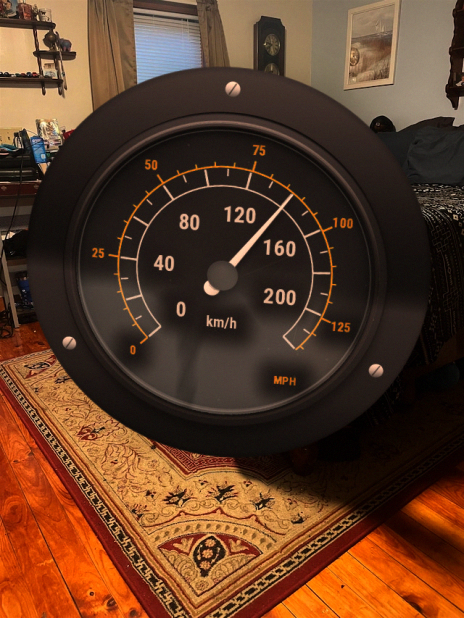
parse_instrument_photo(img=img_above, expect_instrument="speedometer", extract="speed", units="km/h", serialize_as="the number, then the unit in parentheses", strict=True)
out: 140 (km/h)
